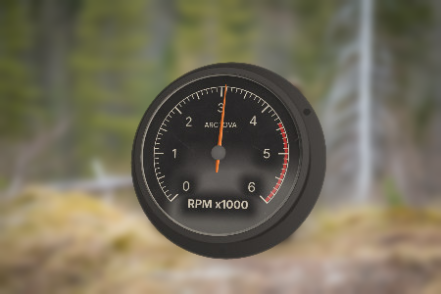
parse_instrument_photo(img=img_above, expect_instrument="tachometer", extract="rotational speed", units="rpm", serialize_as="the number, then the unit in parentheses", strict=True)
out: 3100 (rpm)
